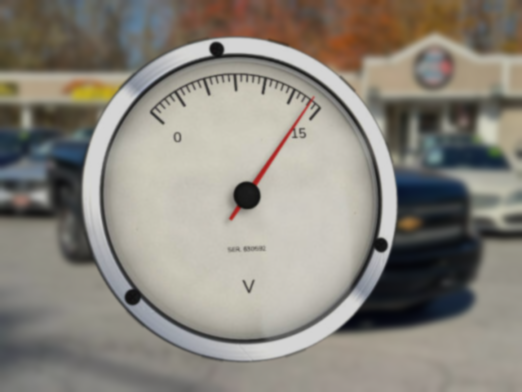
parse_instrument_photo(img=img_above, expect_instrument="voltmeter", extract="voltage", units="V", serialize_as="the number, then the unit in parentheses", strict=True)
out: 14 (V)
